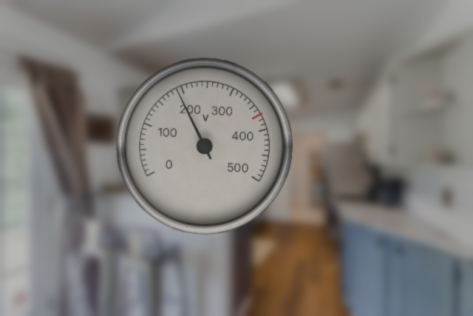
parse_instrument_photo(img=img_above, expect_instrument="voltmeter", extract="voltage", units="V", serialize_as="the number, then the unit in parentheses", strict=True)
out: 190 (V)
